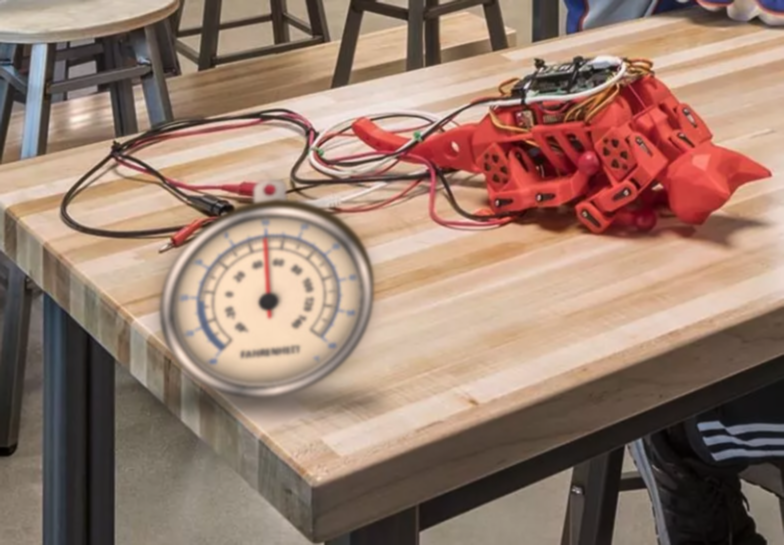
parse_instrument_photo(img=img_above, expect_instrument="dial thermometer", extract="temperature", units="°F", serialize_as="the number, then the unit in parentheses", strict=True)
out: 50 (°F)
